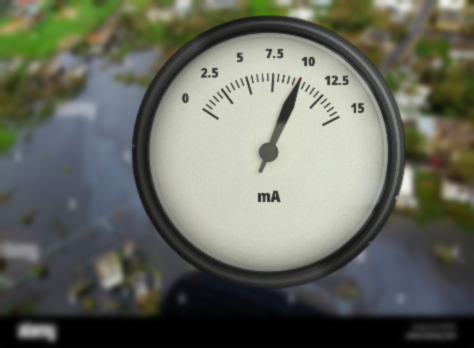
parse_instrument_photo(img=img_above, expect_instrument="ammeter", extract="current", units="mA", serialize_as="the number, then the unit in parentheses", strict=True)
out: 10 (mA)
